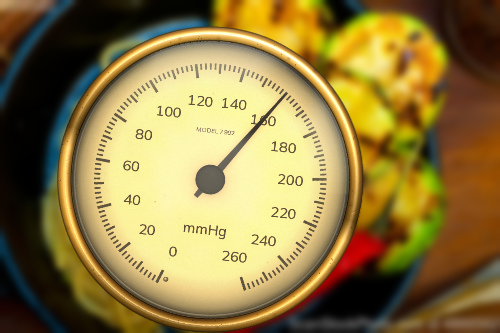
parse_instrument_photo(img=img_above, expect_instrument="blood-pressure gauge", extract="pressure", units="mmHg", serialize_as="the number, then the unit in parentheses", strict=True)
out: 160 (mmHg)
